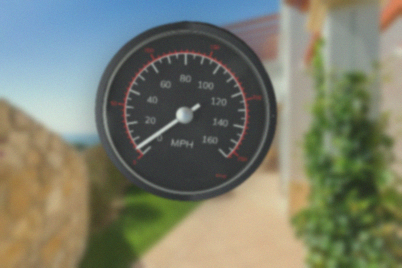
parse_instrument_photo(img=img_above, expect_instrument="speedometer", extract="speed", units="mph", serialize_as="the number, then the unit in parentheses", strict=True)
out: 5 (mph)
